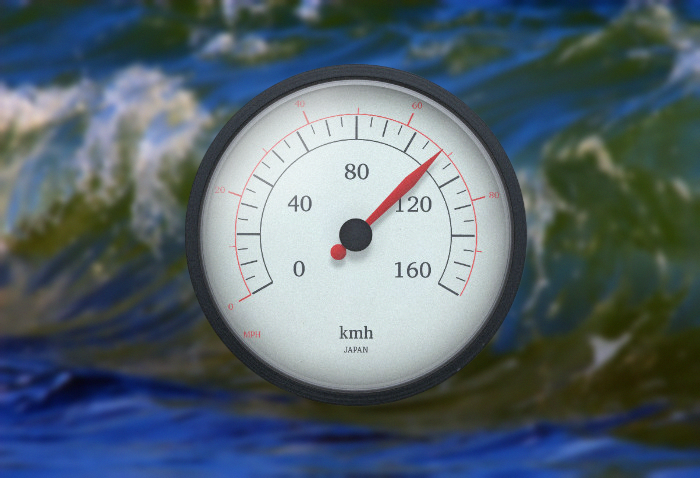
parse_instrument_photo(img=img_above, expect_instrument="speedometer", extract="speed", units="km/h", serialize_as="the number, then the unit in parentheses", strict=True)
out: 110 (km/h)
